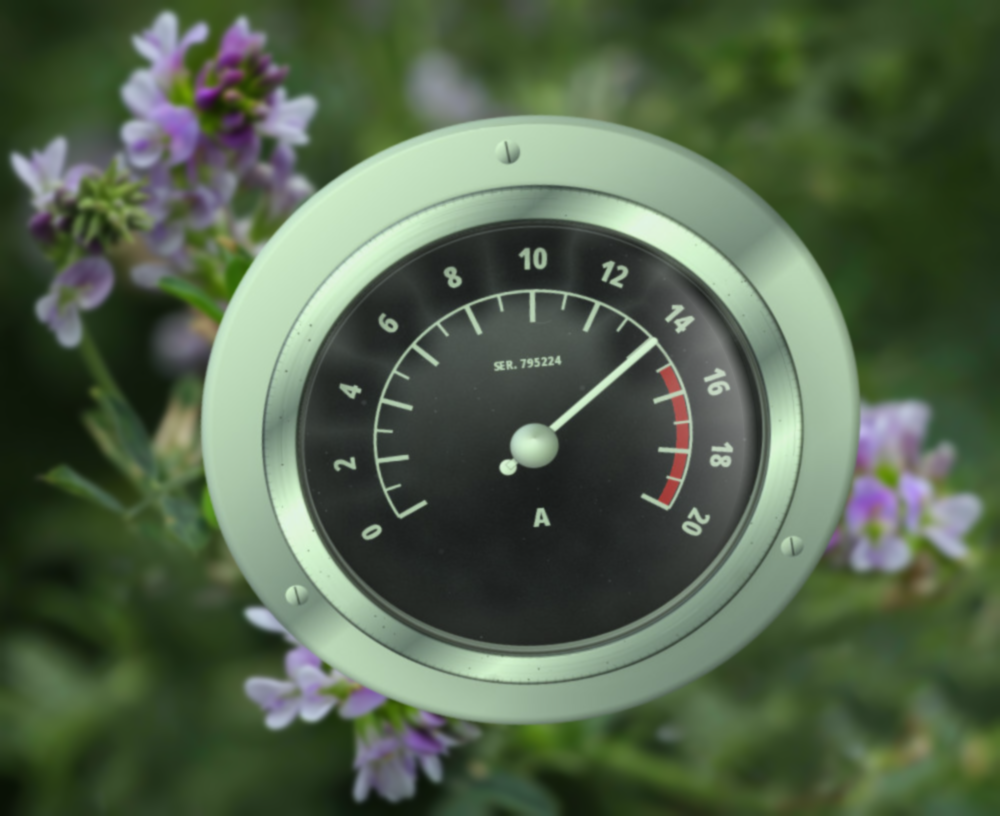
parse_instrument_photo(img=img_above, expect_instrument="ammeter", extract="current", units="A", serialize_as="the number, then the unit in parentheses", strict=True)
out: 14 (A)
